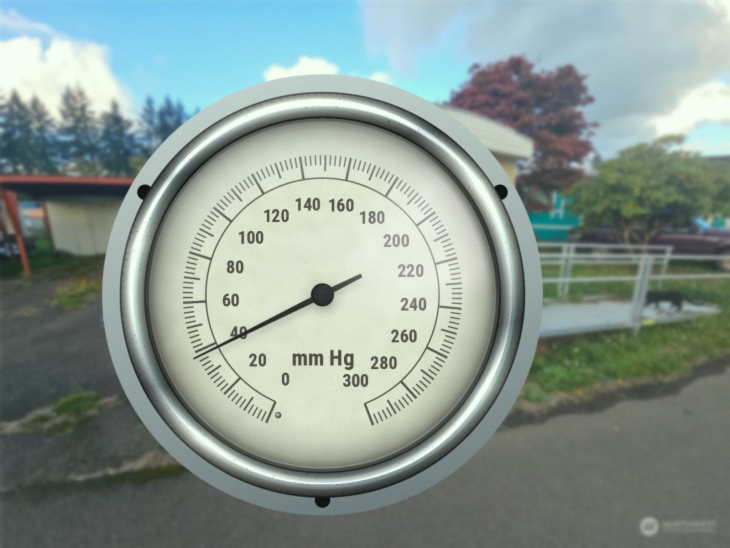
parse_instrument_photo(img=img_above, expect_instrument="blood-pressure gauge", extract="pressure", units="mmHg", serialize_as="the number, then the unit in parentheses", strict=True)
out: 38 (mmHg)
